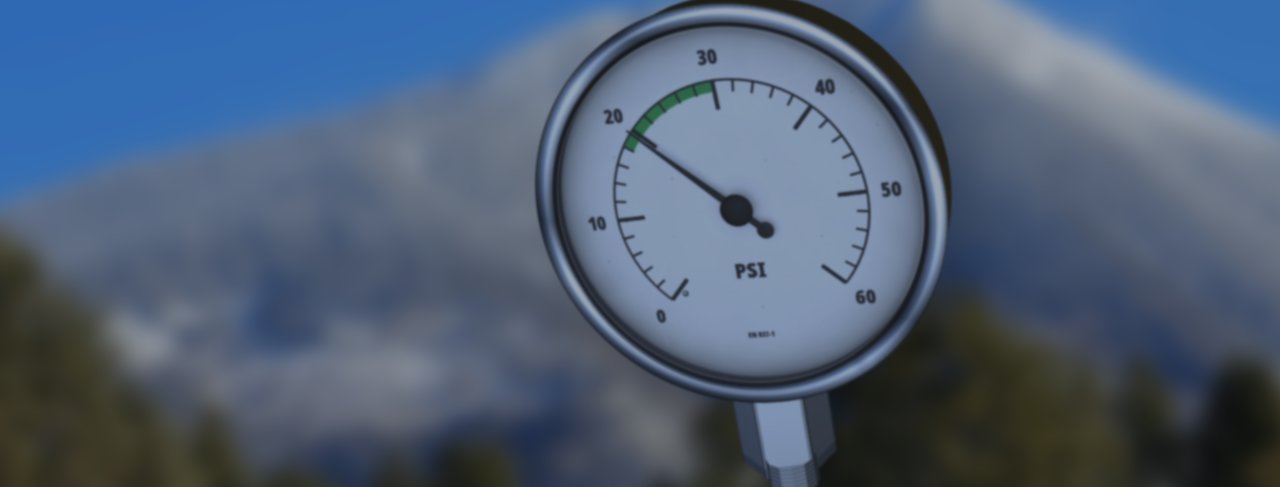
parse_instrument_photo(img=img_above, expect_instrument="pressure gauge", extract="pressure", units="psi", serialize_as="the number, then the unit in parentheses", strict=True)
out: 20 (psi)
